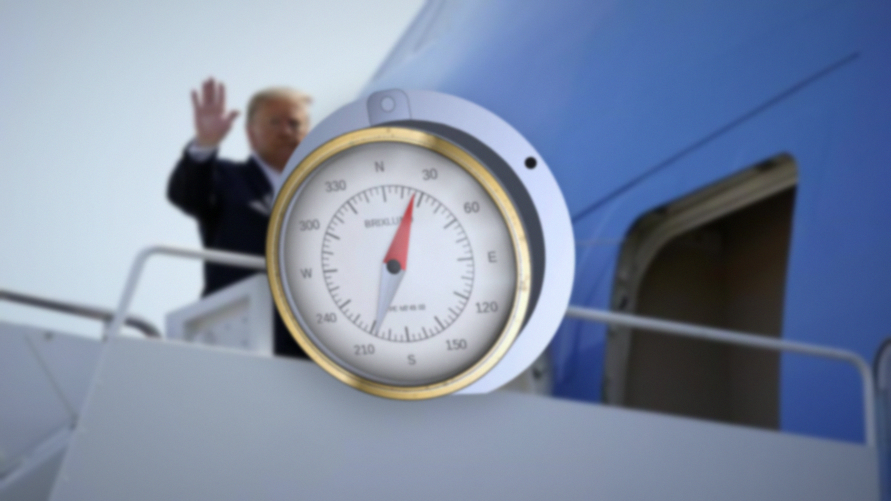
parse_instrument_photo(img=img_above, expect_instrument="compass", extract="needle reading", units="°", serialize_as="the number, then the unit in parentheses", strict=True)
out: 25 (°)
